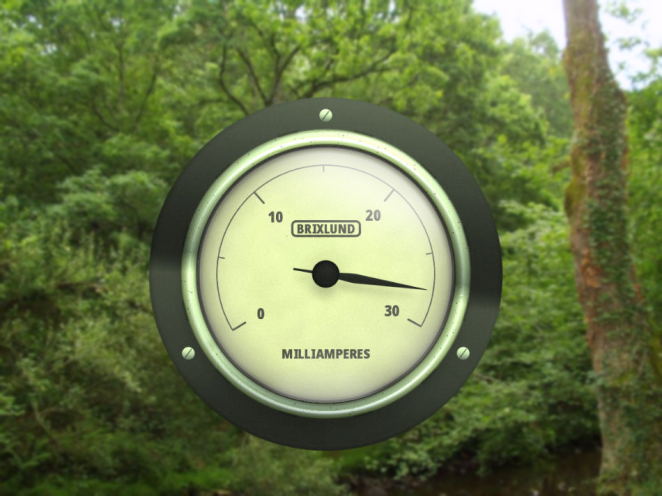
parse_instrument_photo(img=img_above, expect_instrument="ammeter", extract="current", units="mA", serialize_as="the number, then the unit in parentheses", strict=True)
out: 27.5 (mA)
